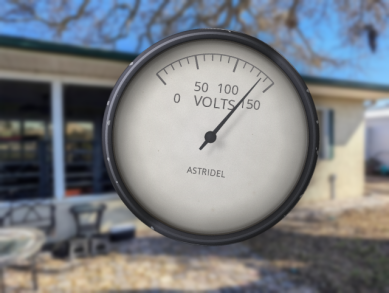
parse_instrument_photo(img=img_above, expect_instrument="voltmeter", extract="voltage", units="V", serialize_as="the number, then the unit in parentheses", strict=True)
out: 135 (V)
